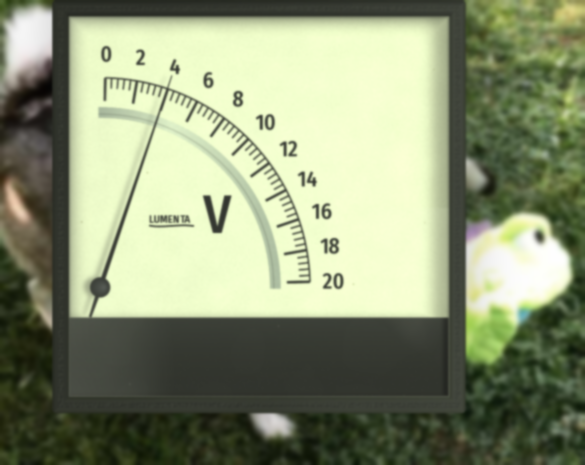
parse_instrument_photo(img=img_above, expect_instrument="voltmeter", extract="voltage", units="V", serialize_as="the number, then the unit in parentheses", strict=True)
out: 4 (V)
